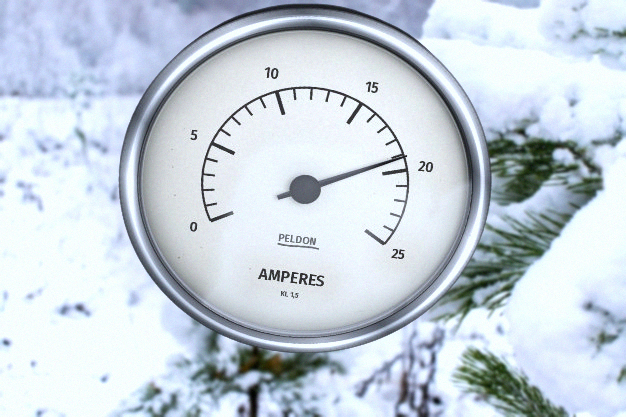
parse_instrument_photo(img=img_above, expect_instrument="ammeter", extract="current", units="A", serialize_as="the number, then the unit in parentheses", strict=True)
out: 19 (A)
